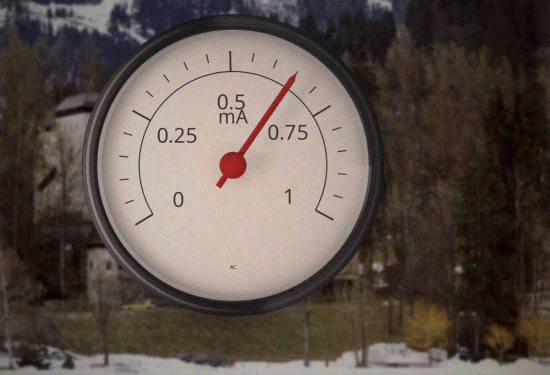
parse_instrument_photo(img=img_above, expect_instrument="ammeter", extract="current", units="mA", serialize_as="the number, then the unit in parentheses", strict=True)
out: 0.65 (mA)
